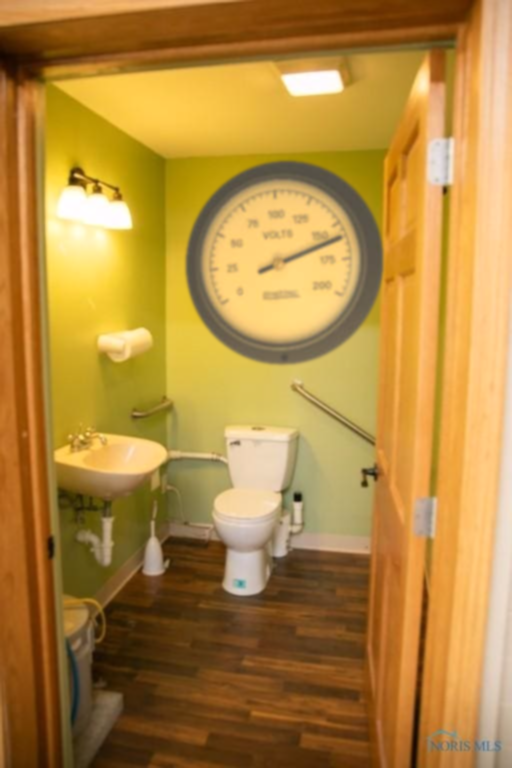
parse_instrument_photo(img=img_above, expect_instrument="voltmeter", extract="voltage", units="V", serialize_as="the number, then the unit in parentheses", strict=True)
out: 160 (V)
